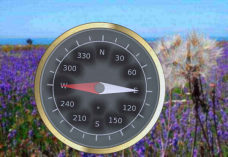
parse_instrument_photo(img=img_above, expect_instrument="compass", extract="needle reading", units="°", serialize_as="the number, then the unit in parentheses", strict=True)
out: 270 (°)
